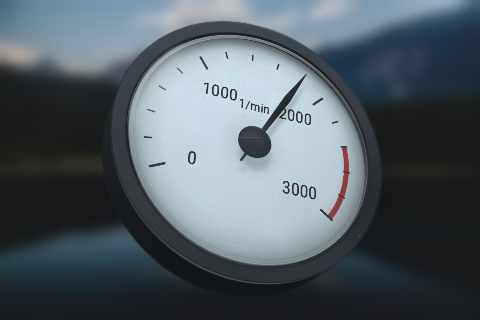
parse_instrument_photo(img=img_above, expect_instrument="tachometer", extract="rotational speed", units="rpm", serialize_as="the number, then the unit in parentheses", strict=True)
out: 1800 (rpm)
